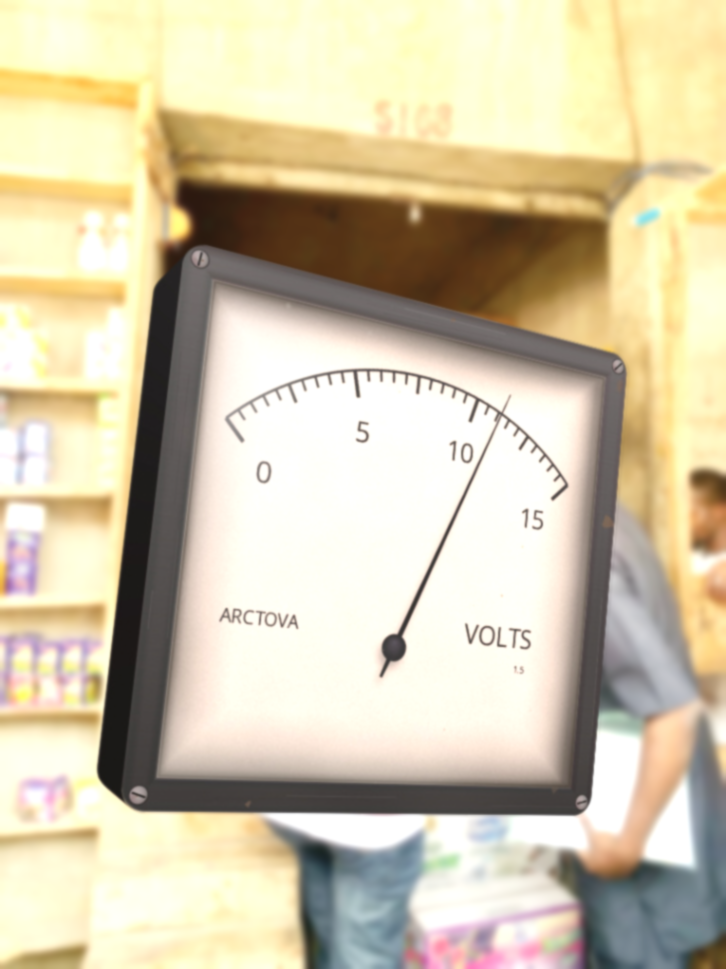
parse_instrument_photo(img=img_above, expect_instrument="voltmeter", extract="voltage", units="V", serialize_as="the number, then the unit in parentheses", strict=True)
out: 11 (V)
